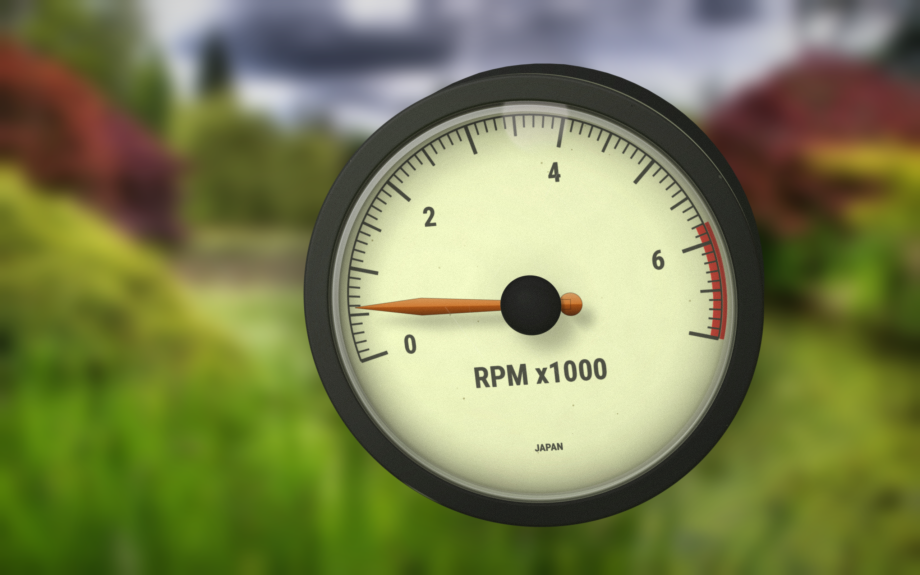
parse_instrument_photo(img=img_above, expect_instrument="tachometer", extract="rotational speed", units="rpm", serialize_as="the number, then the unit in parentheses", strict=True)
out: 600 (rpm)
